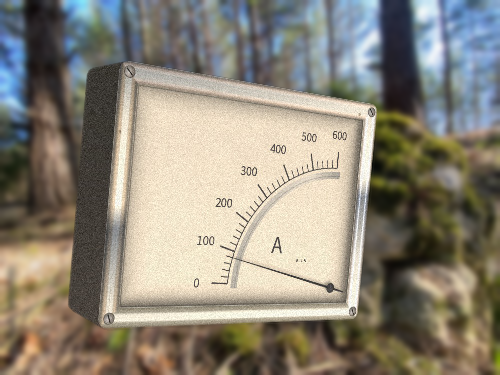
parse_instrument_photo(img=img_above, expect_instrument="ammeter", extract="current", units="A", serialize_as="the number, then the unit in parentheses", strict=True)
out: 80 (A)
